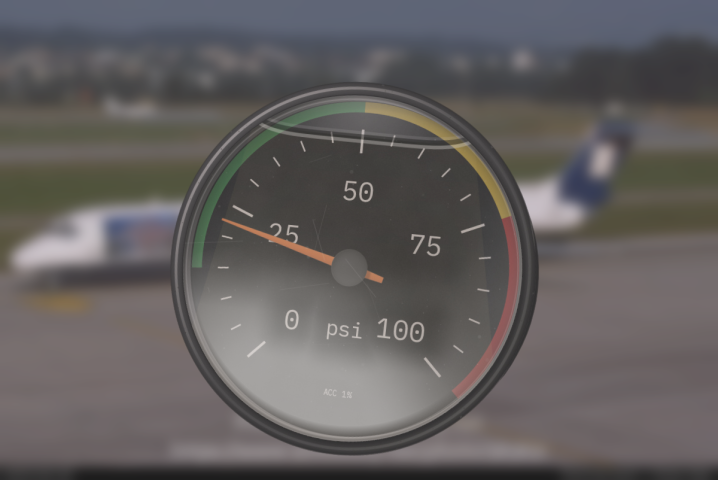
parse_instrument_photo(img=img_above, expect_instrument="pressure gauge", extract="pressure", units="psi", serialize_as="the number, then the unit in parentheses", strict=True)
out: 22.5 (psi)
